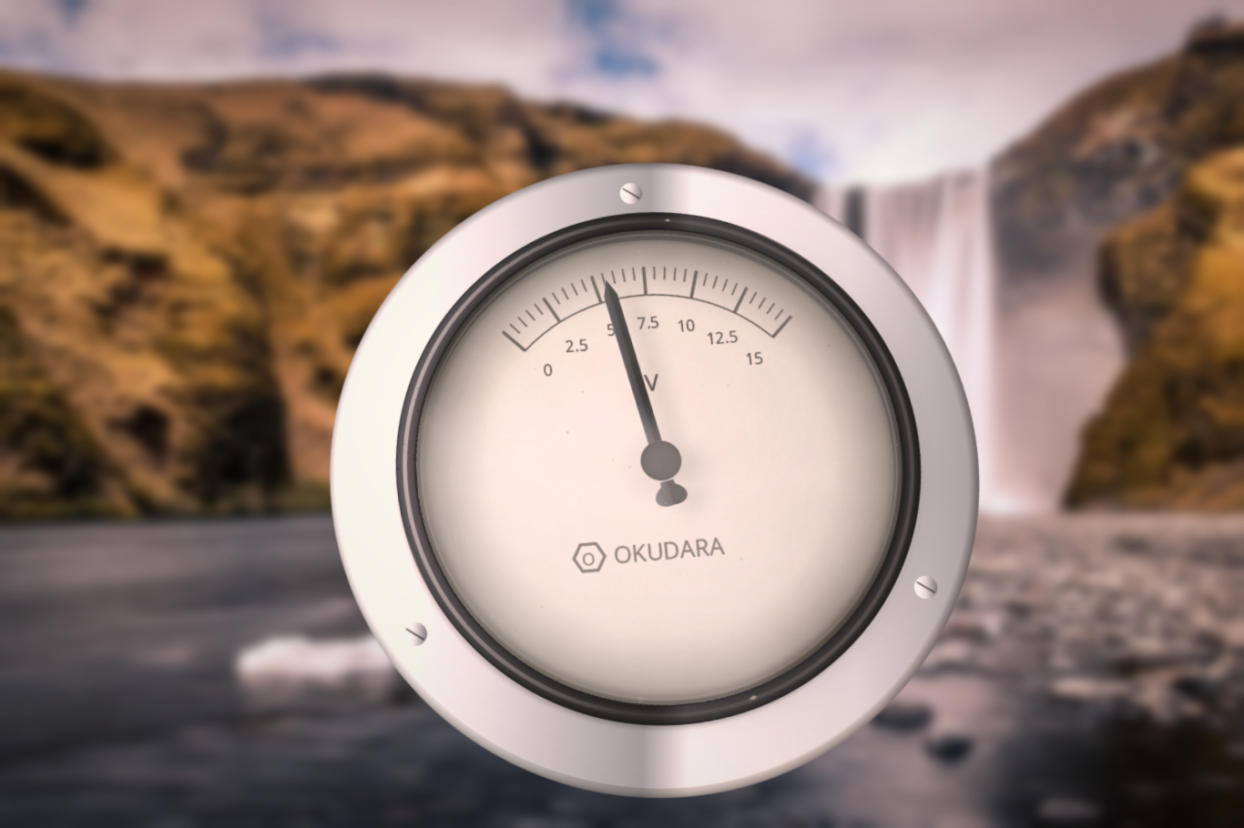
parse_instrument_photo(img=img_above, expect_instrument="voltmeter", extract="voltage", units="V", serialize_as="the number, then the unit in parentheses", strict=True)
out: 5.5 (V)
